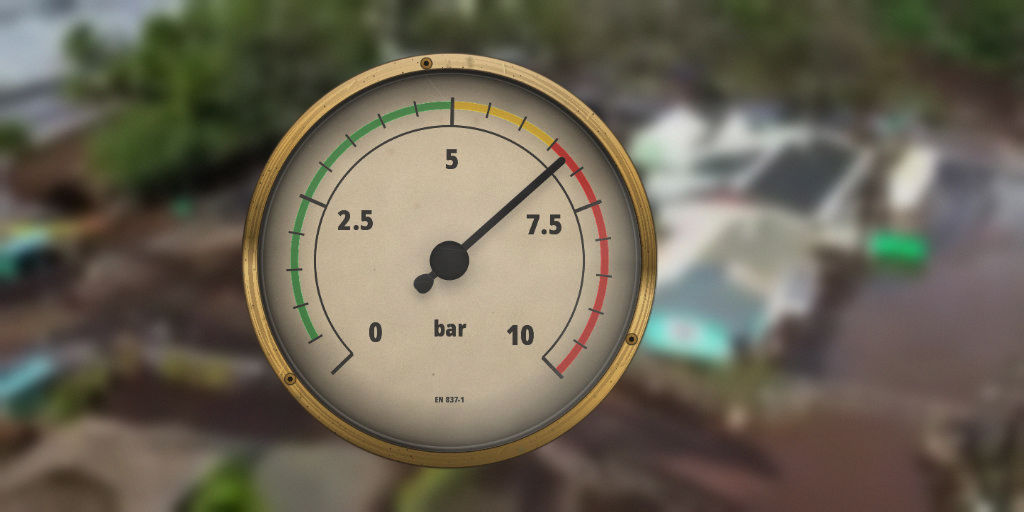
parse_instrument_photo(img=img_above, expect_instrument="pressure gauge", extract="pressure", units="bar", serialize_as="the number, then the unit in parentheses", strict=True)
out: 6.75 (bar)
